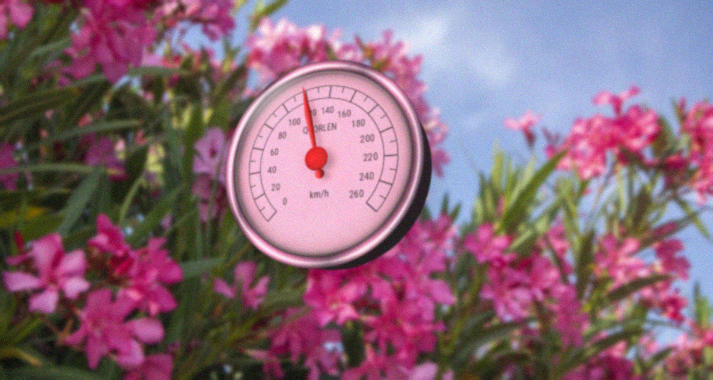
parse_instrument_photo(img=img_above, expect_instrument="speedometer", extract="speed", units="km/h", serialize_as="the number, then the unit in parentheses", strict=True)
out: 120 (km/h)
